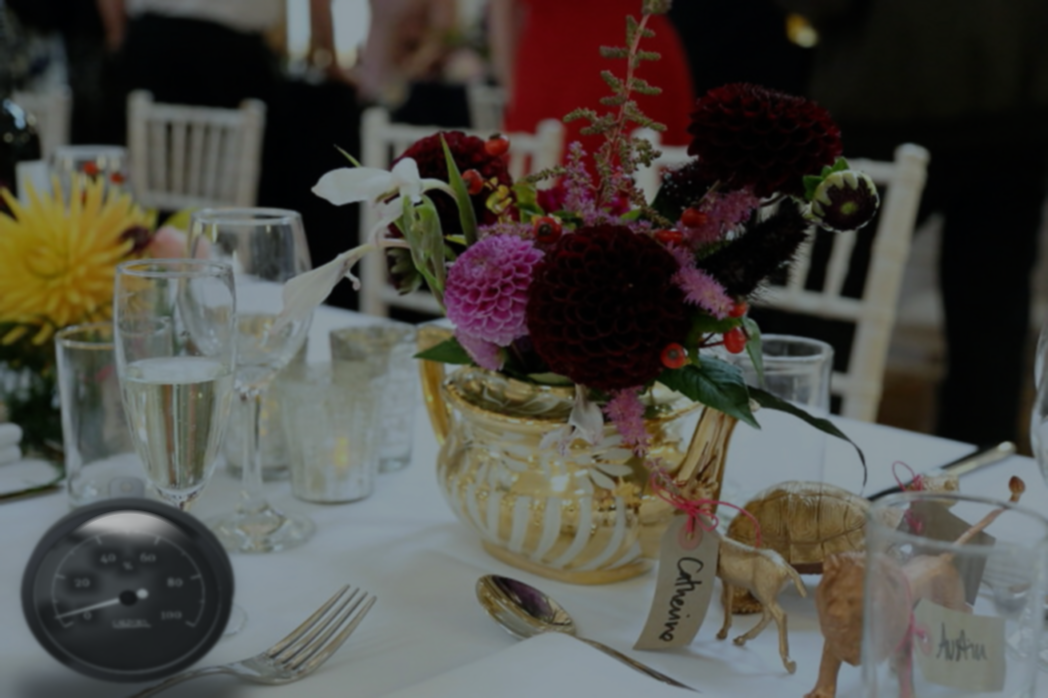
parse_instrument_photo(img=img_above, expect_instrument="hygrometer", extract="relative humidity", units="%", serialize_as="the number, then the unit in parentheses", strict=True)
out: 5 (%)
